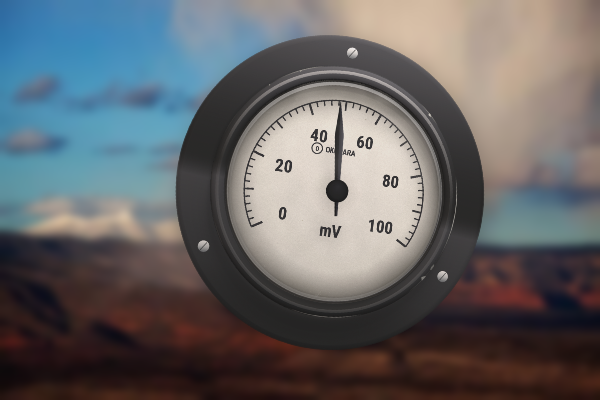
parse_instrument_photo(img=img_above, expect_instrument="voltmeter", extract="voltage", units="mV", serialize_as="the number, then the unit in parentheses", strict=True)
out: 48 (mV)
